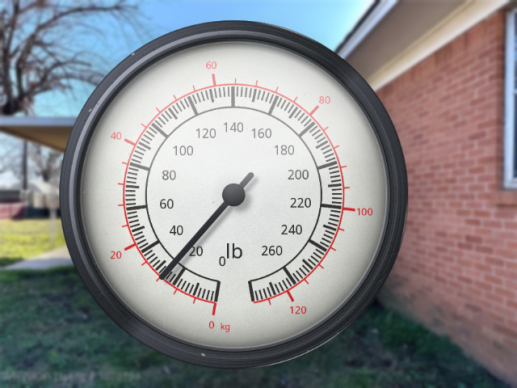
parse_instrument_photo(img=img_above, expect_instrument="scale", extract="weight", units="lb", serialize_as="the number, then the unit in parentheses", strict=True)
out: 26 (lb)
